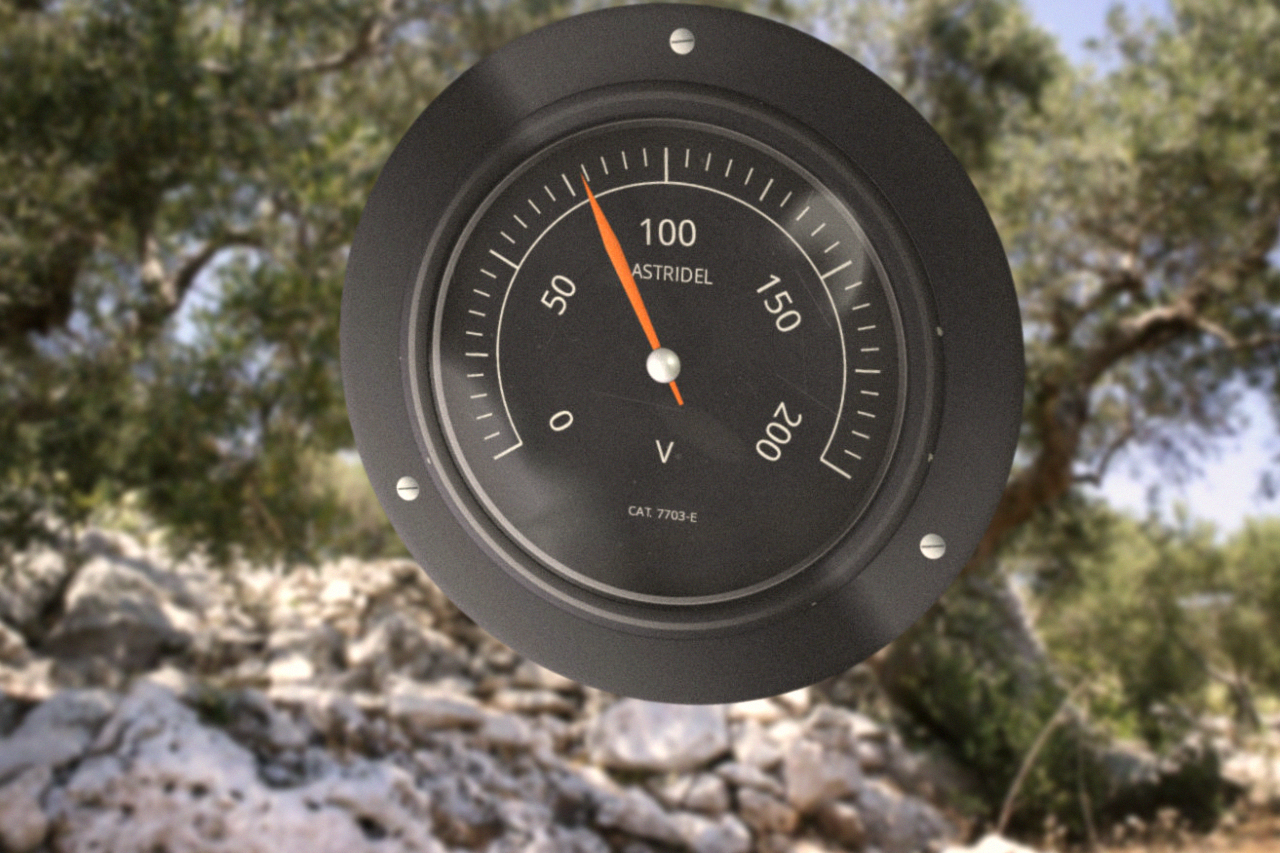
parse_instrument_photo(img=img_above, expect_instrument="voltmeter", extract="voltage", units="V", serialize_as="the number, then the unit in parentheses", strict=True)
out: 80 (V)
